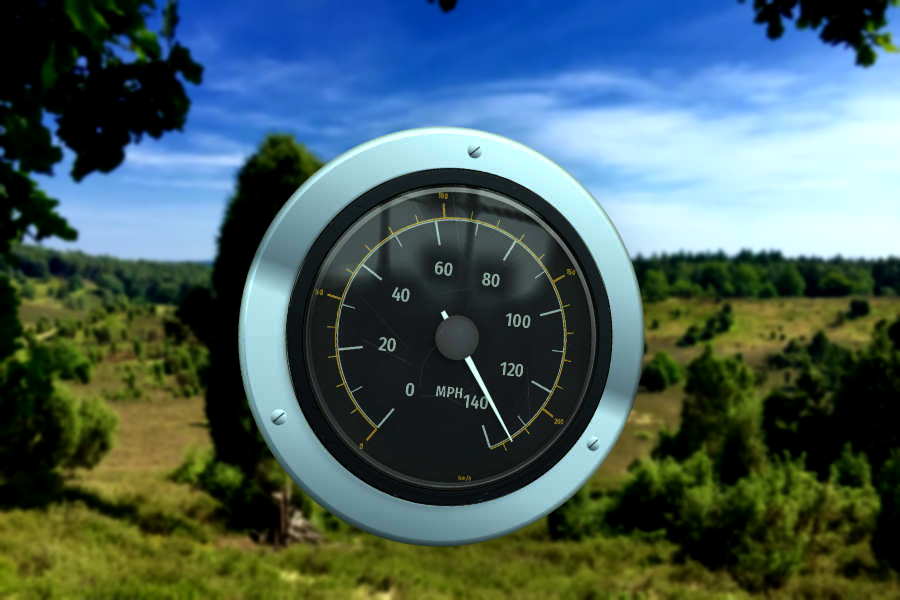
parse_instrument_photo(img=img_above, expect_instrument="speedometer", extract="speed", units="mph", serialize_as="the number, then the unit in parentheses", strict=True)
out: 135 (mph)
